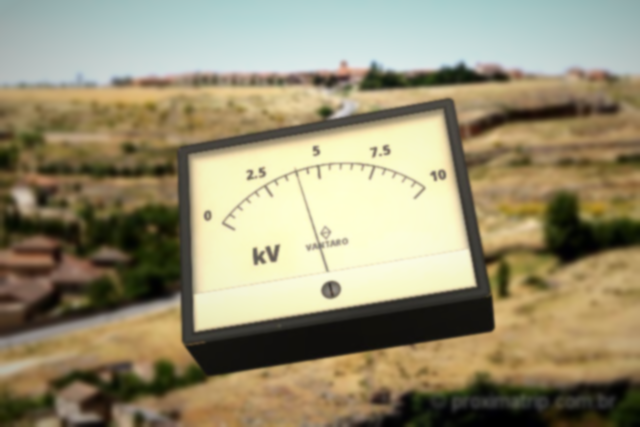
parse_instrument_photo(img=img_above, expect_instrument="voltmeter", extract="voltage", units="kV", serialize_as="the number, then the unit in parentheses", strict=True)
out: 4 (kV)
